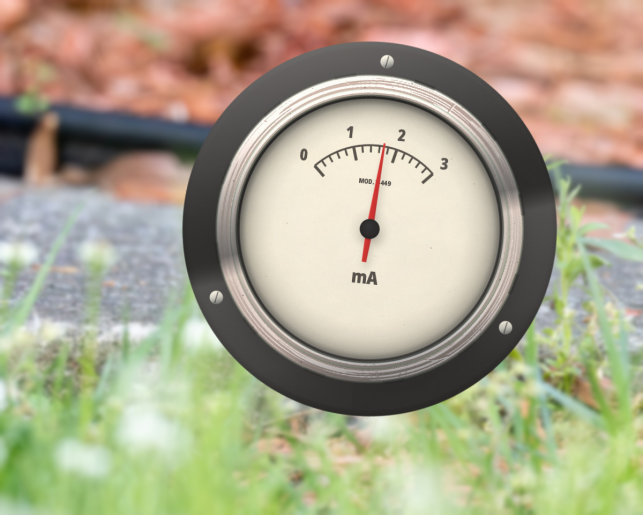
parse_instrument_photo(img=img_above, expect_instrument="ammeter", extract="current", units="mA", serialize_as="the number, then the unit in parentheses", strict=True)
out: 1.7 (mA)
